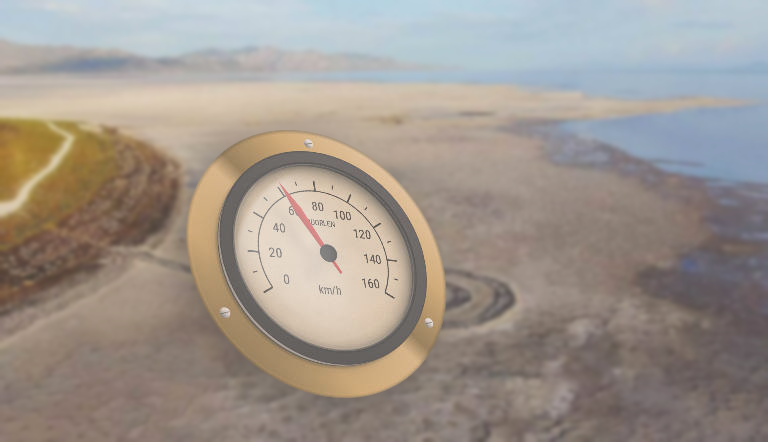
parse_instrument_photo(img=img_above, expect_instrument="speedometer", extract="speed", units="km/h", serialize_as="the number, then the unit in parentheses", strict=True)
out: 60 (km/h)
